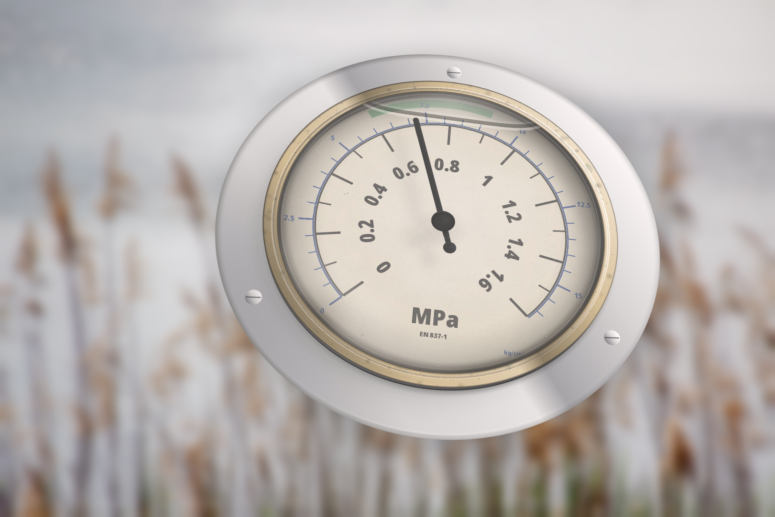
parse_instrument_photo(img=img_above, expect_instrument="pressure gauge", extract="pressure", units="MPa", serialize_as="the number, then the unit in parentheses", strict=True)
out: 0.7 (MPa)
